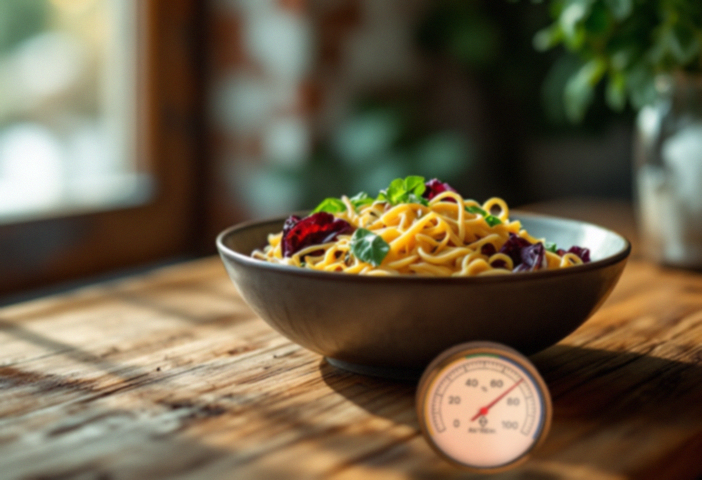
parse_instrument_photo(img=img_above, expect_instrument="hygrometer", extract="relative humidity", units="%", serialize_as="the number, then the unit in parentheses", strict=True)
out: 70 (%)
